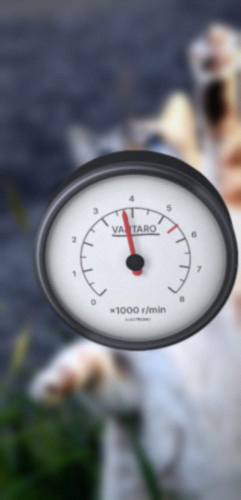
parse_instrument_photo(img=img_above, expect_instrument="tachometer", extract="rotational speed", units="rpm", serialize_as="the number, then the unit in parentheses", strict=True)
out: 3750 (rpm)
